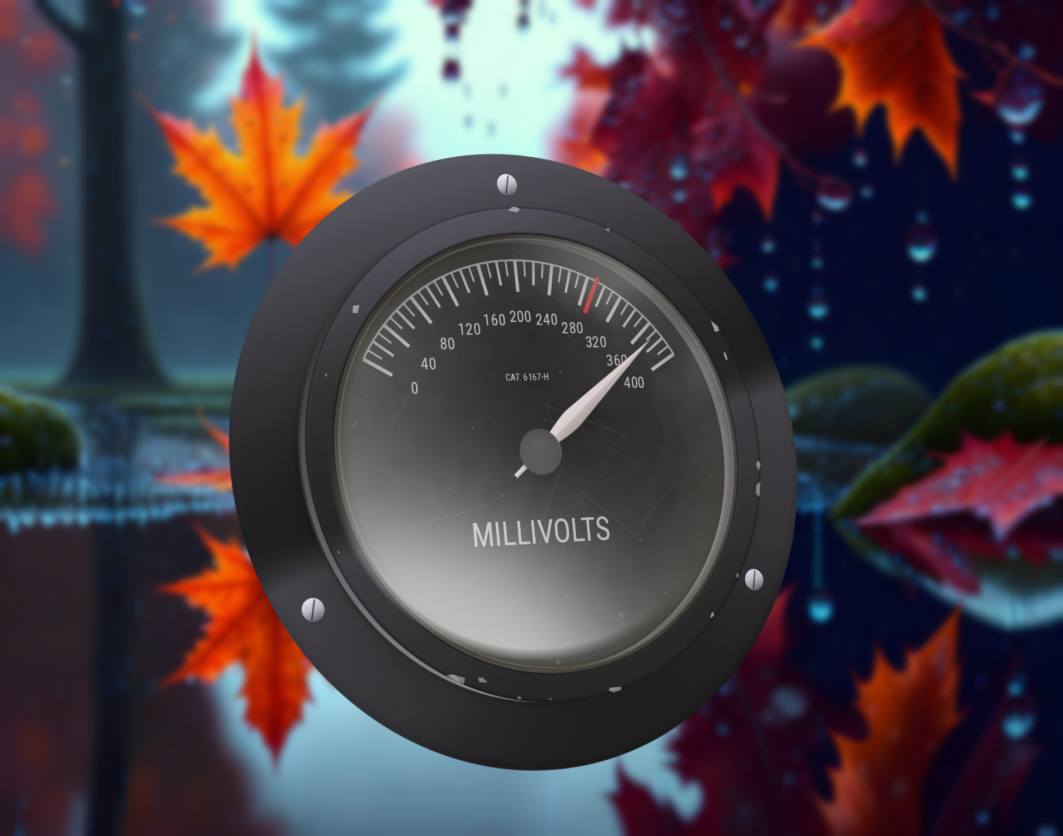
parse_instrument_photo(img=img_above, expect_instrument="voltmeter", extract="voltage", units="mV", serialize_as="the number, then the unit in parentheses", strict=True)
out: 370 (mV)
